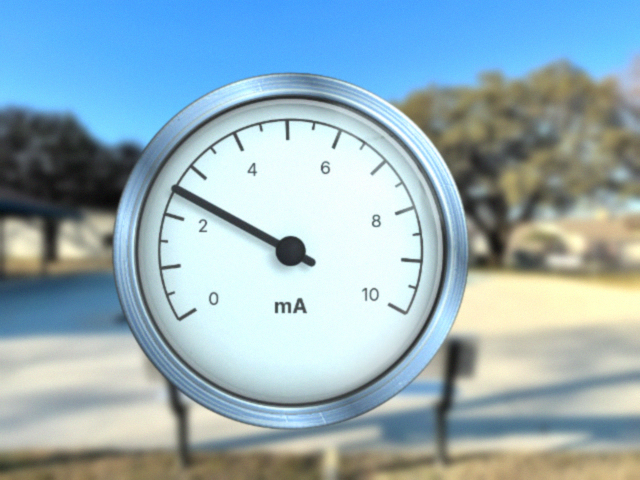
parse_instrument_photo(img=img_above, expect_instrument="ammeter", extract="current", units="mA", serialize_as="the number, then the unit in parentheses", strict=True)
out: 2.5 (mA)
